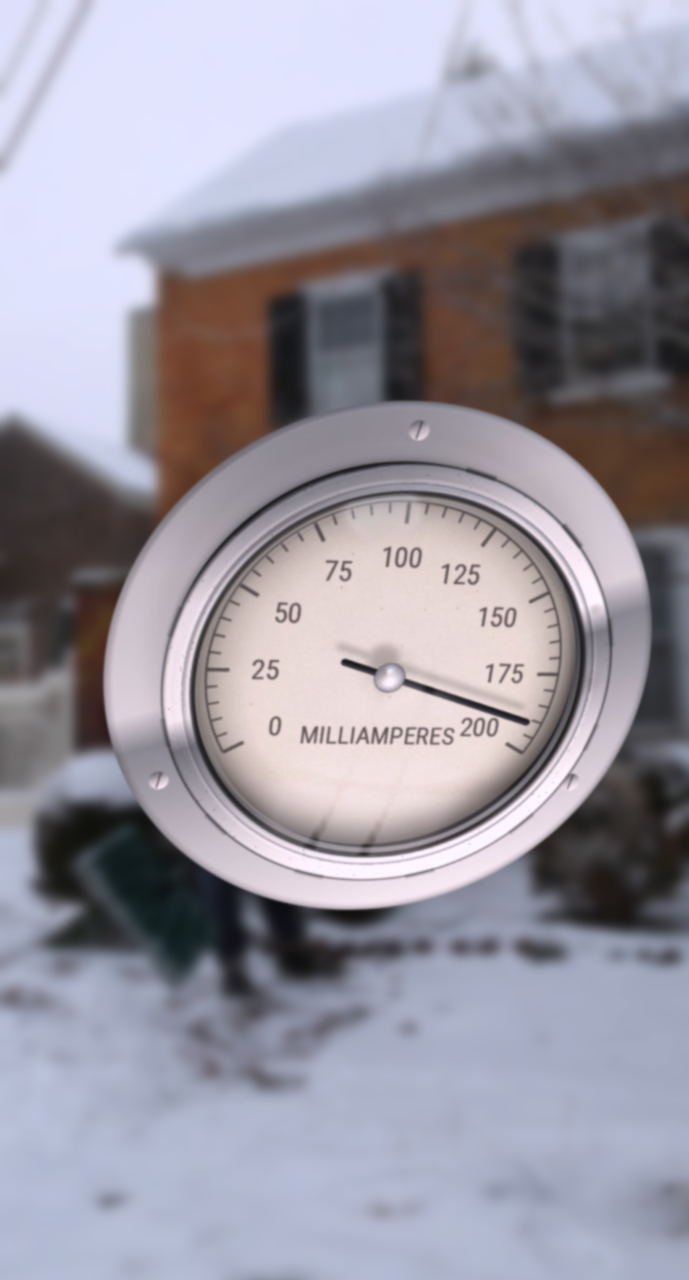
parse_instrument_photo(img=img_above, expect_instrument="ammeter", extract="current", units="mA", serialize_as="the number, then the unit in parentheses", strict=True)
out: 190 (mA)
